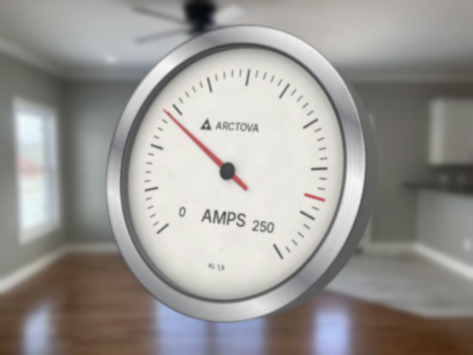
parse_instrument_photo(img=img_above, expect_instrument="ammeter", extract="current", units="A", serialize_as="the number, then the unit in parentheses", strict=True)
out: 70 (A)
